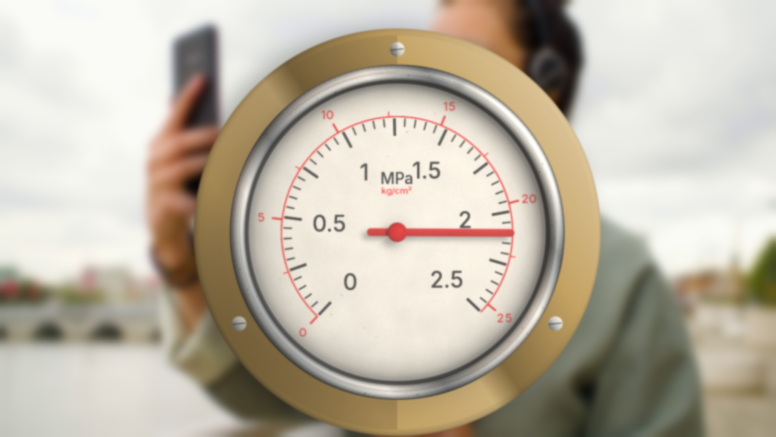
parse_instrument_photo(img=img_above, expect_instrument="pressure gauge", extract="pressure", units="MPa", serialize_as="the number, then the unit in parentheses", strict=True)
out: 2.1 (MPa)
